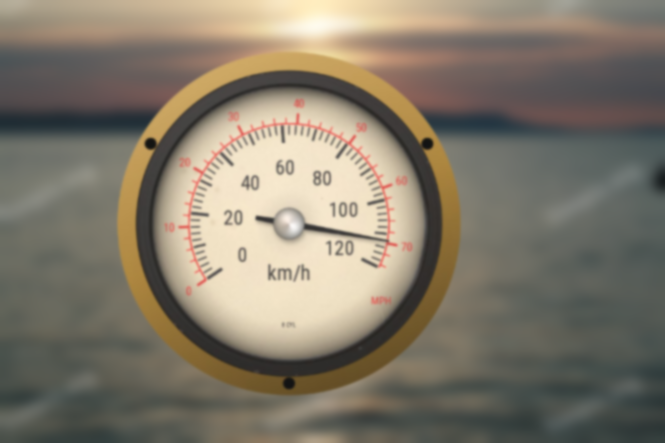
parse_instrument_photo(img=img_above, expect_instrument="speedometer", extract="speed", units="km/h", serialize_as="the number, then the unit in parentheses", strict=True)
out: 112 (km/h)
